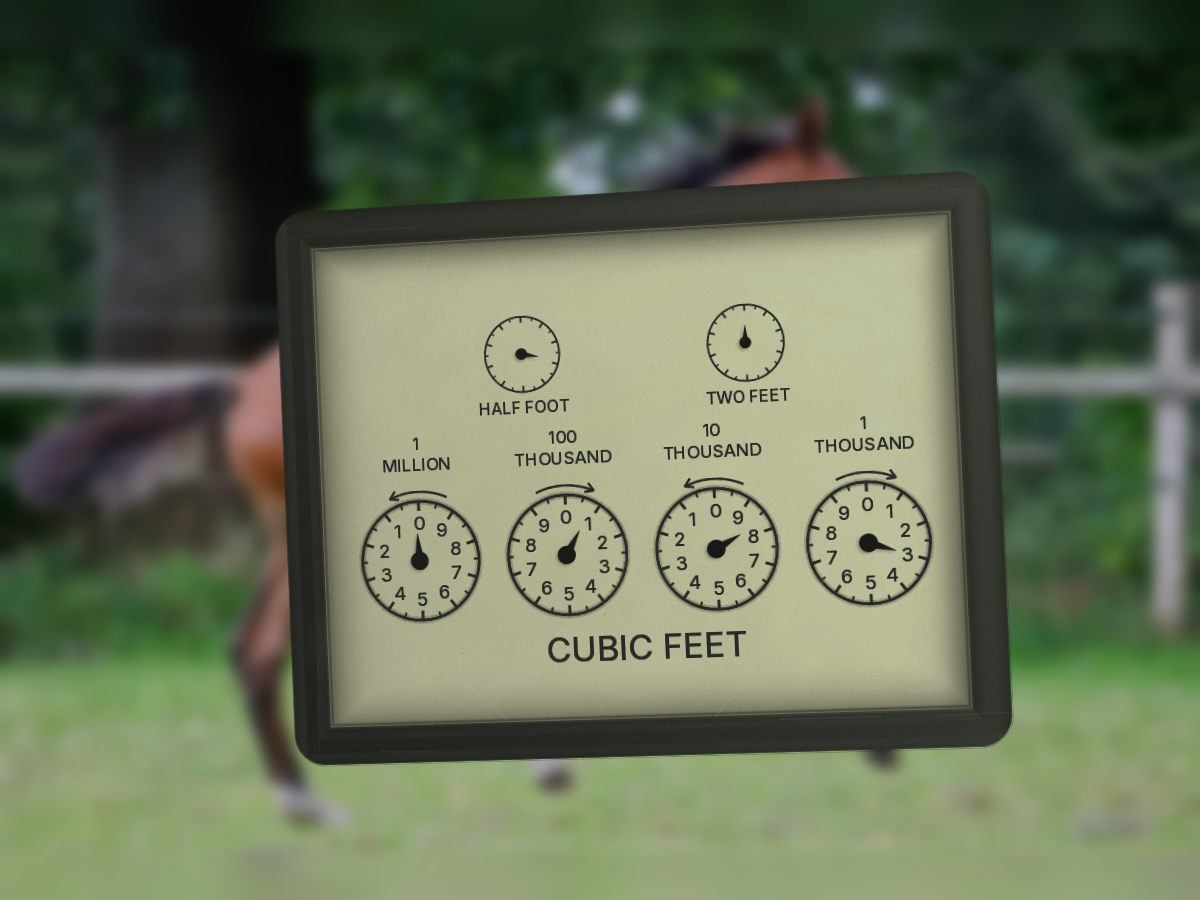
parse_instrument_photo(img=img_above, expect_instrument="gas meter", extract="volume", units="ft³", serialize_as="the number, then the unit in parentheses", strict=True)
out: 8300 (ft³)
